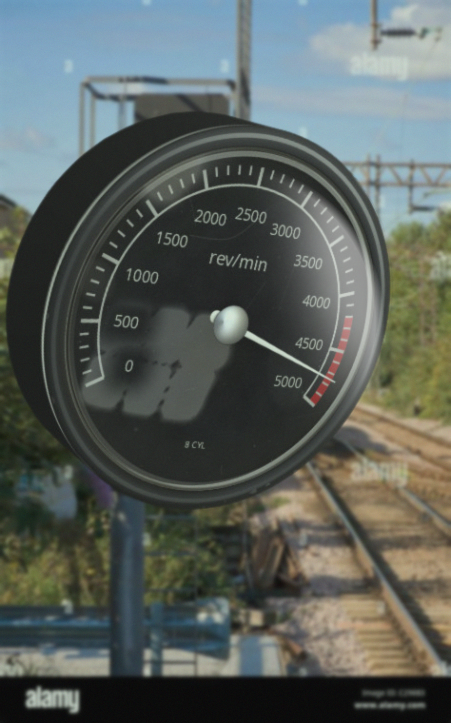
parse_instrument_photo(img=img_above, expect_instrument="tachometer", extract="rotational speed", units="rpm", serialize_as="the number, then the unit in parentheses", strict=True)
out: 4750 (rpm)
